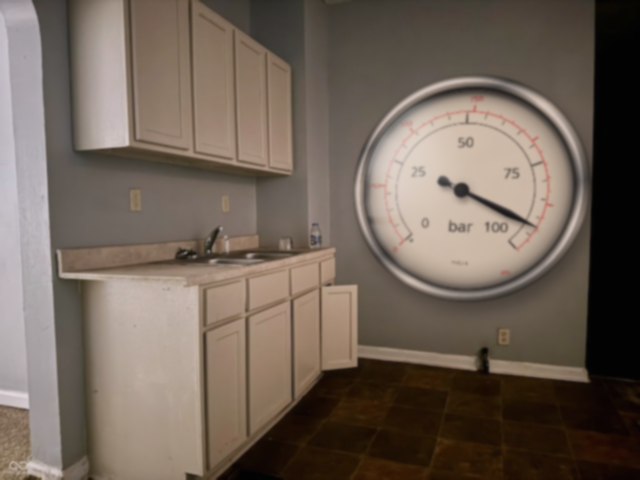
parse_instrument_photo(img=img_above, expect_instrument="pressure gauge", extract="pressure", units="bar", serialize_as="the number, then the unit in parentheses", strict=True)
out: 92.5 (bar)
